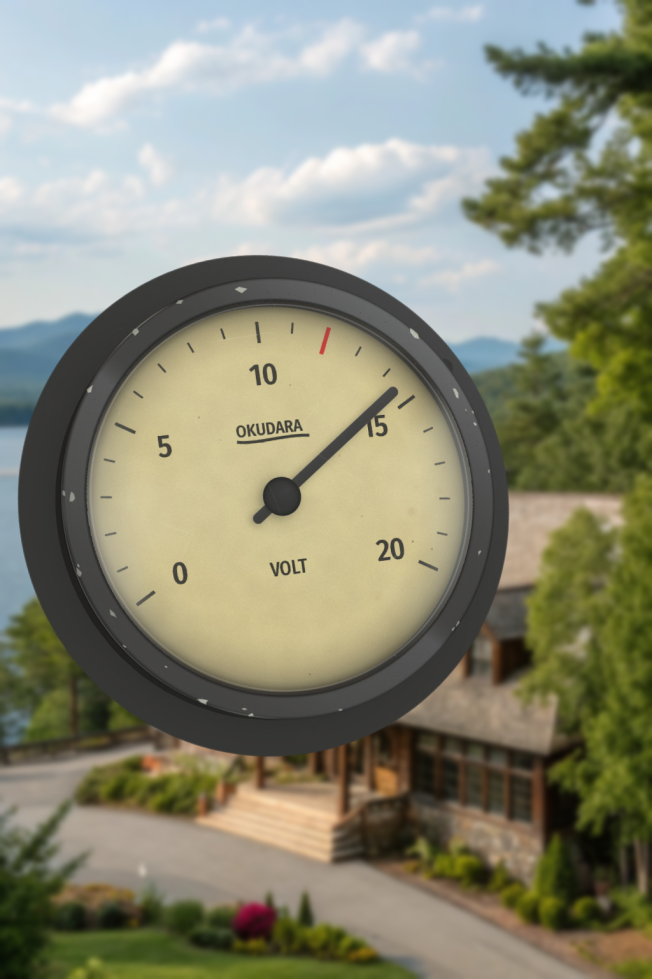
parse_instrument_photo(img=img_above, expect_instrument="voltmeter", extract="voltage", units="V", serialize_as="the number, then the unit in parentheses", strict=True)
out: 14.5 (V)
